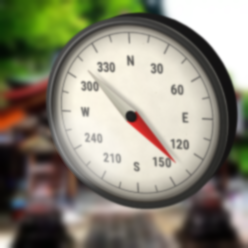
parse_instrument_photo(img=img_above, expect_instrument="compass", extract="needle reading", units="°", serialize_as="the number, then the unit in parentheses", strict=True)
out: 135 (°)
